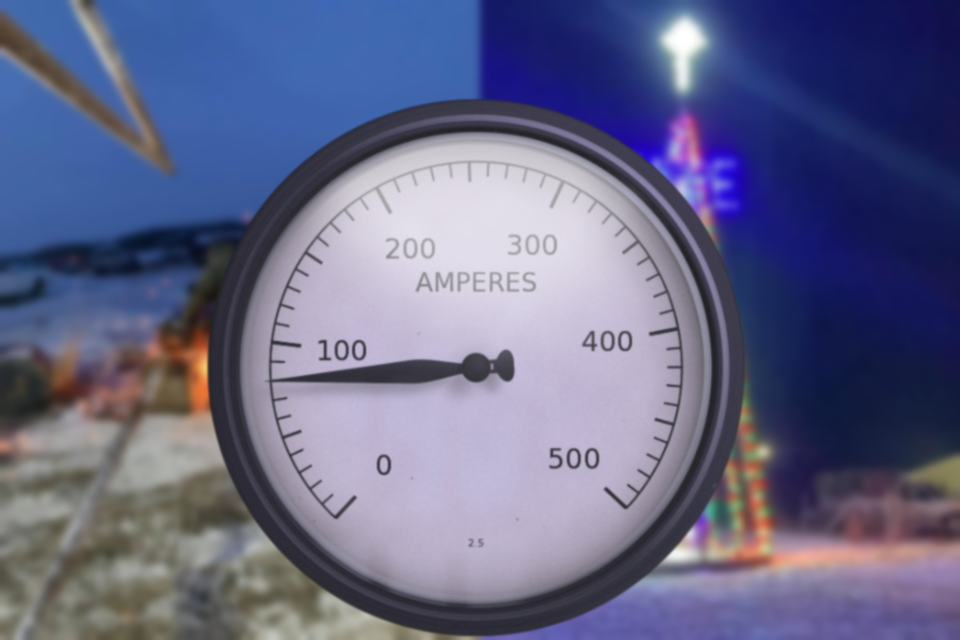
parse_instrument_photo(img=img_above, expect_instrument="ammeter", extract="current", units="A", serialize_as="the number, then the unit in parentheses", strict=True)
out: 80 (A)
